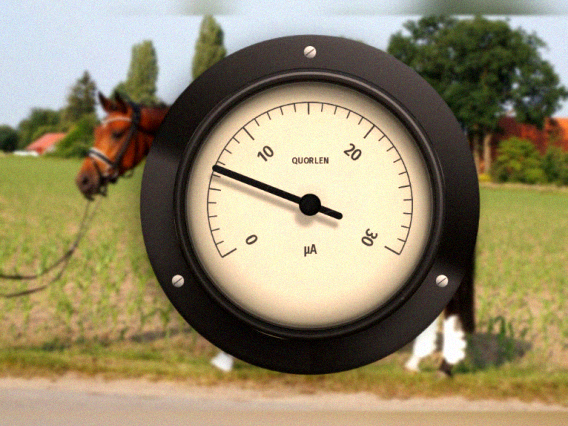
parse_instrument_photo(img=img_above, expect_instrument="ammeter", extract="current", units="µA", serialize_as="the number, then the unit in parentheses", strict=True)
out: 6.5 (µA)
